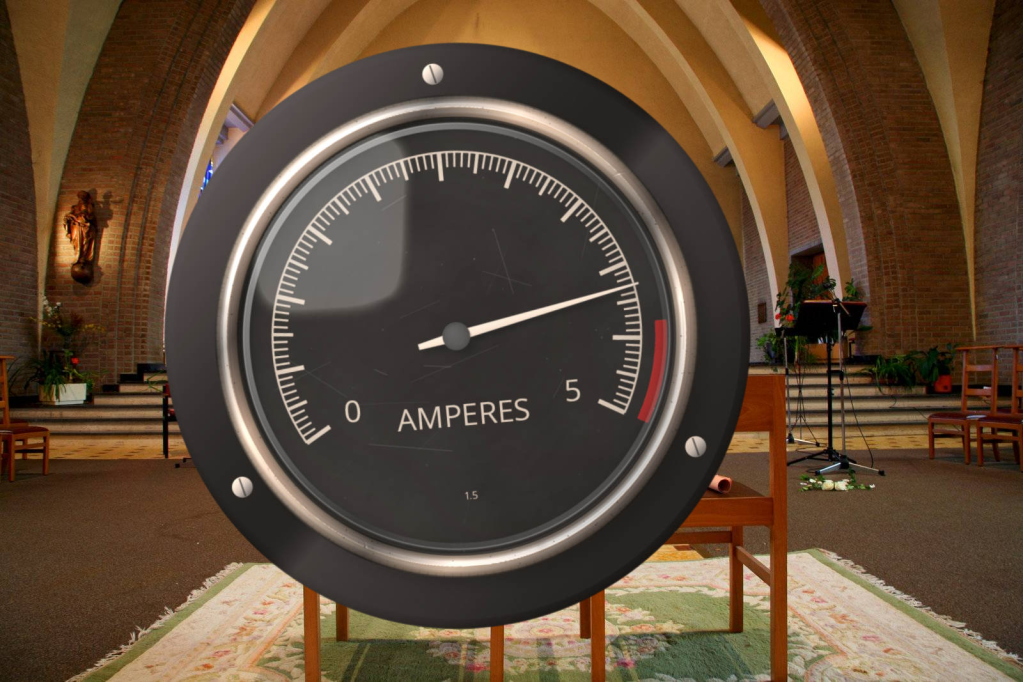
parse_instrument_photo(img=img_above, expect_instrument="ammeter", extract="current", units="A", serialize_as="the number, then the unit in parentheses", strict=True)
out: 4.15 (A)
